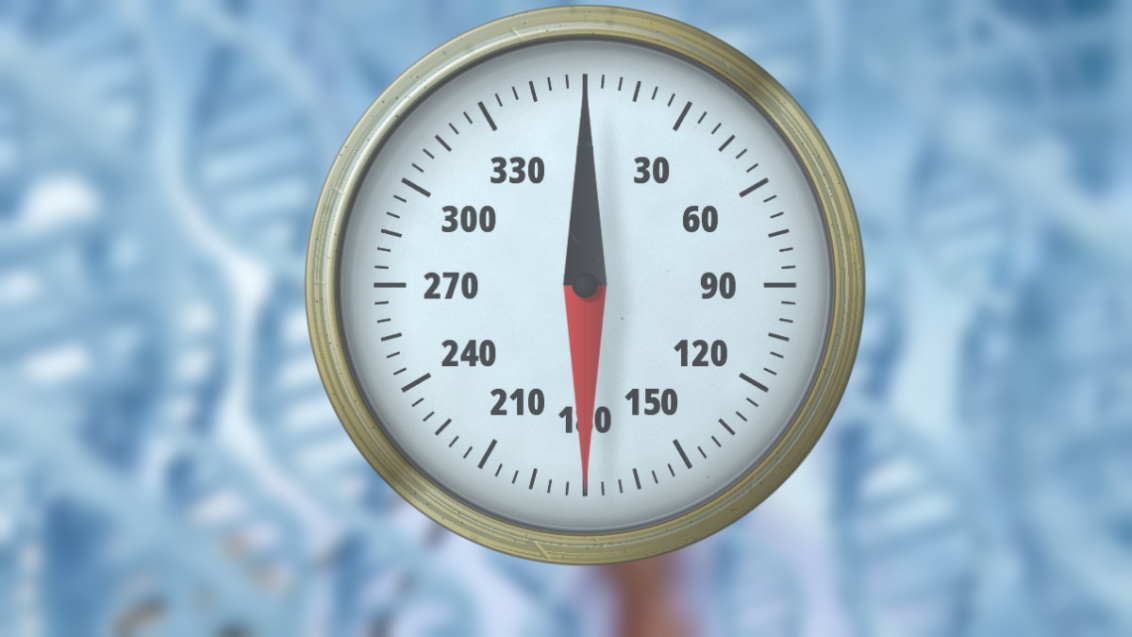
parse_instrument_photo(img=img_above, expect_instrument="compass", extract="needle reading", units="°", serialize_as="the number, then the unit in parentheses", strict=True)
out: 180 (°)
